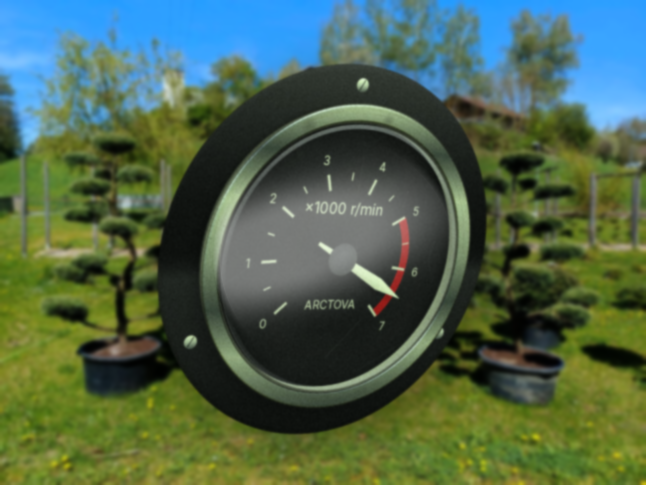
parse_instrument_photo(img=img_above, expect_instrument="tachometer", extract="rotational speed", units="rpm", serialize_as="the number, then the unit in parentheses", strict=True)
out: 6500 (rpm)
